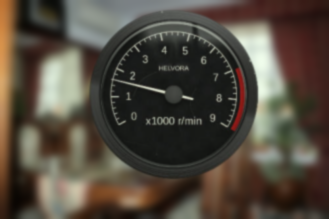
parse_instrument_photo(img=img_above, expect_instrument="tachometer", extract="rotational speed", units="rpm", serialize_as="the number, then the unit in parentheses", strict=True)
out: 1600 (rpm)
